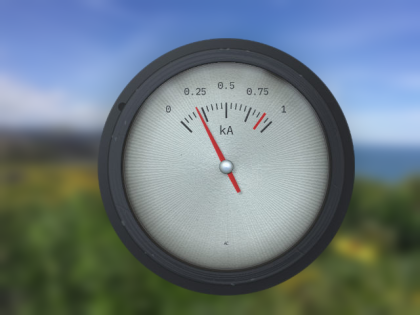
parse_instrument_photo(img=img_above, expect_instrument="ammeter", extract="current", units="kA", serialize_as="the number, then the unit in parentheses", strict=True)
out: 0.2 (kA)
